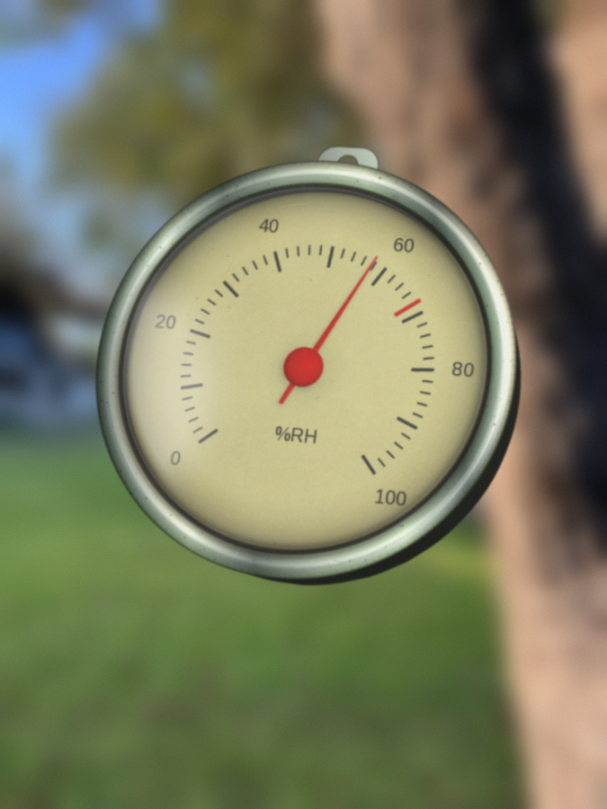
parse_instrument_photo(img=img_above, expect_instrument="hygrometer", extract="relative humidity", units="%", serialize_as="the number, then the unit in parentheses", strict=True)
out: 58 (%)
